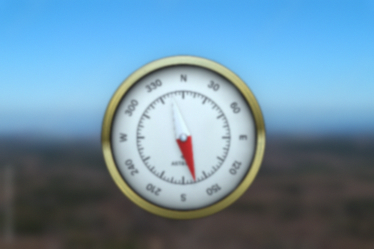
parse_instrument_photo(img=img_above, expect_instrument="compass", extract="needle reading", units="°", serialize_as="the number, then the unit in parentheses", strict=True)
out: 165 (°)
